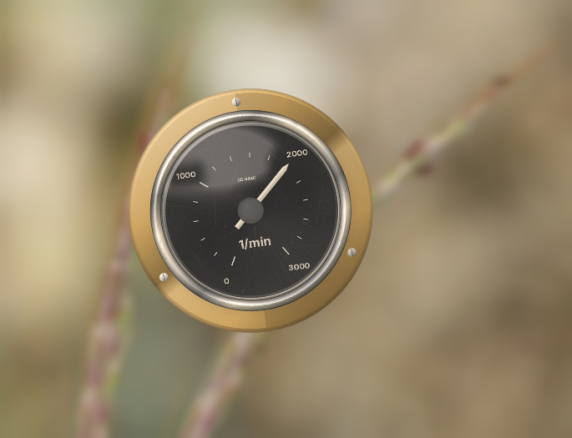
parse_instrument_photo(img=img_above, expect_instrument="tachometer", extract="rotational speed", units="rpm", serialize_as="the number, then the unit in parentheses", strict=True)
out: 2000 (rpm)
